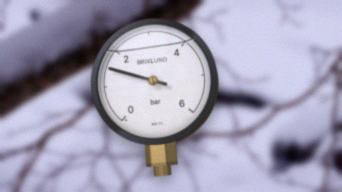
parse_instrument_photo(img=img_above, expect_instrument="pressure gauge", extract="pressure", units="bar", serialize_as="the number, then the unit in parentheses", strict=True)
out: 1.5 (bar)
